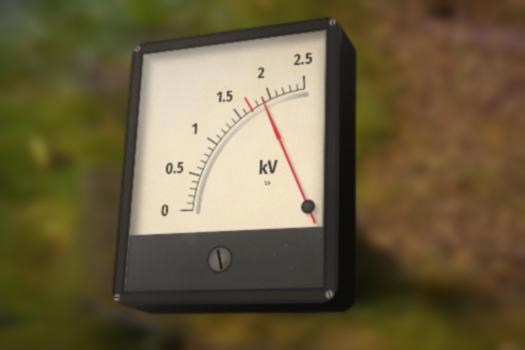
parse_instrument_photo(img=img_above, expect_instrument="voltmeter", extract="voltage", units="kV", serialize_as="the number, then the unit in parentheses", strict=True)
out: 1.9 (kV)
